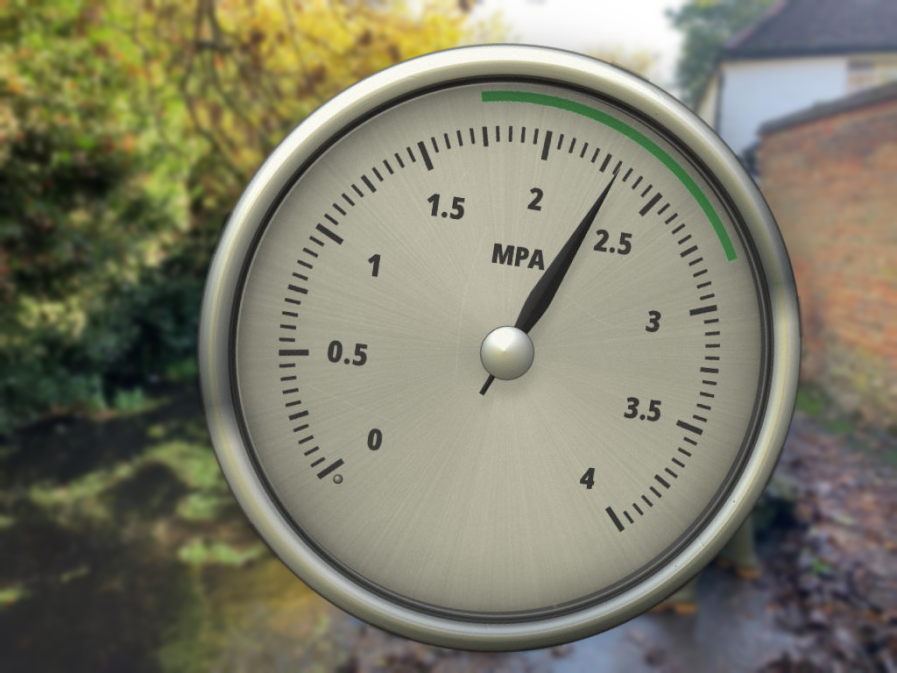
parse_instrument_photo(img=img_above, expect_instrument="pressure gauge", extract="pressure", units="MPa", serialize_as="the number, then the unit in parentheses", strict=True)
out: 2.3 (MPa)
